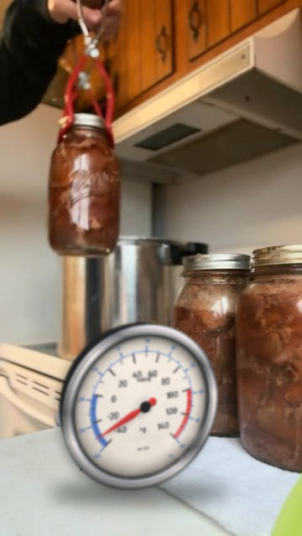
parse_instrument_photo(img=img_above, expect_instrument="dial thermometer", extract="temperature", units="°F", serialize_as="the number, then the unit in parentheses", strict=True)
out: -30 (°F)
